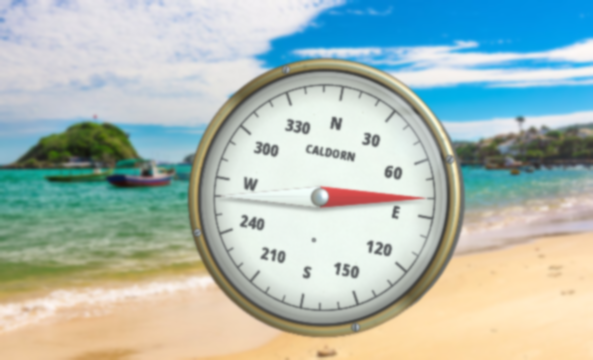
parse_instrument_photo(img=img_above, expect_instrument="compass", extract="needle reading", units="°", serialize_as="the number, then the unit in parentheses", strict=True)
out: 80 (°)
